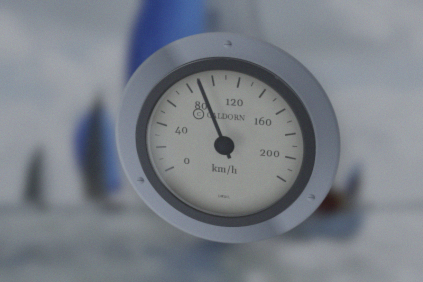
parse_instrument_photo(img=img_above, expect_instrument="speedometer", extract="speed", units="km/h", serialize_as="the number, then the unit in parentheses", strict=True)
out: 90 (km/h)
